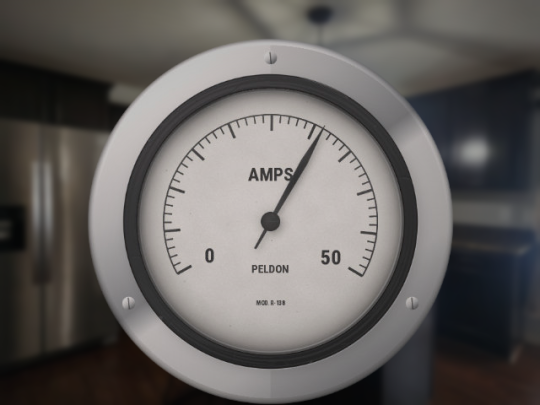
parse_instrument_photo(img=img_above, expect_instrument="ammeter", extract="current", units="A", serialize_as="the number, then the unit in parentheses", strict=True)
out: 31 (A)
